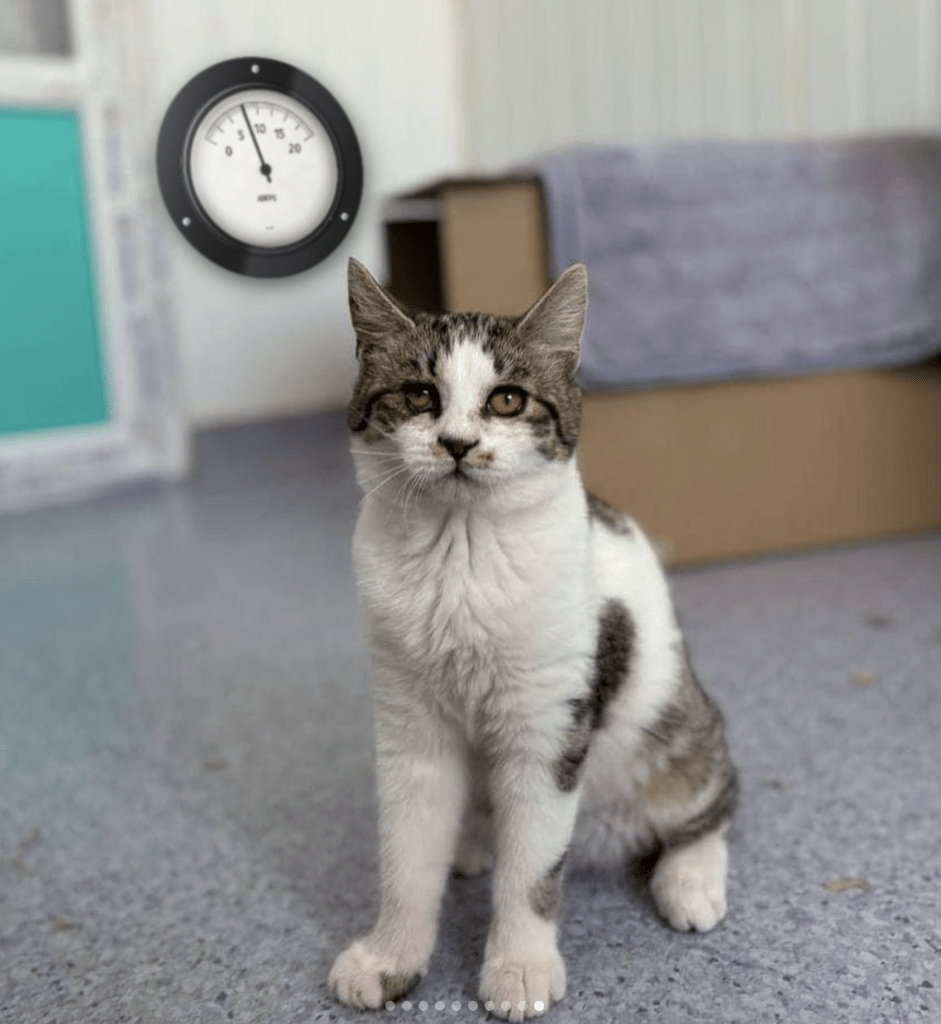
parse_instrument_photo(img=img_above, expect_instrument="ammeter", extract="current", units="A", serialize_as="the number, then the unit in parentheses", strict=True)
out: 7.5 (A)
